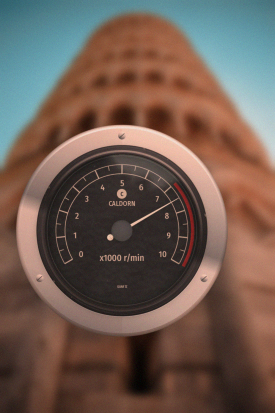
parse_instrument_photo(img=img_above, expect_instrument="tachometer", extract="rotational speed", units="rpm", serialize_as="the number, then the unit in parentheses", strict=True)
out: 7500 (rpm)
